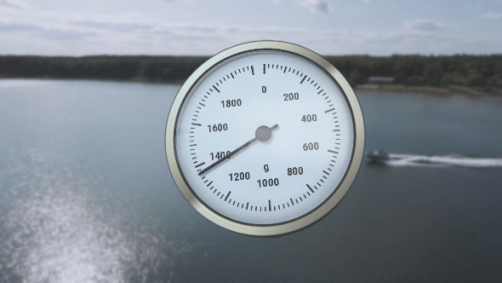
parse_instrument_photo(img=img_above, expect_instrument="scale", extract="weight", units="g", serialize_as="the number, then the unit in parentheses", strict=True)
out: 1360 (g)
